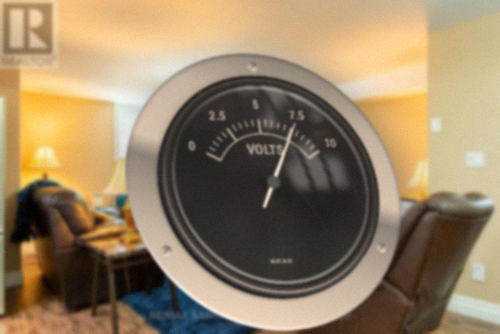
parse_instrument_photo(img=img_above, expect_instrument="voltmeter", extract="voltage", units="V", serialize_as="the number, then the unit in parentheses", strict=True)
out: 7.5 (V)
